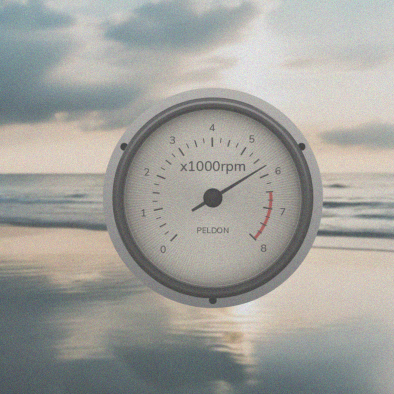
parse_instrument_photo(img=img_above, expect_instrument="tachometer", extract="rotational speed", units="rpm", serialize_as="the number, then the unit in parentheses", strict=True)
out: 5750 (rpm)
